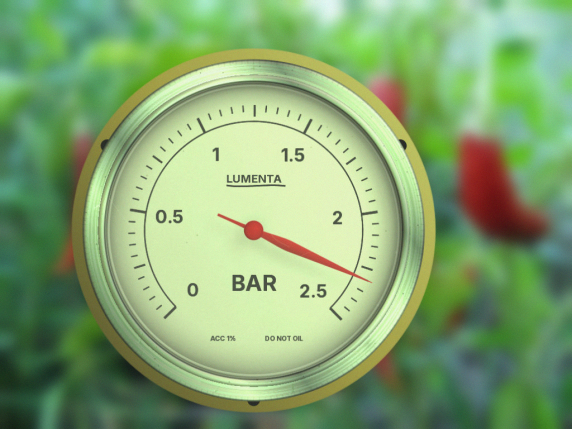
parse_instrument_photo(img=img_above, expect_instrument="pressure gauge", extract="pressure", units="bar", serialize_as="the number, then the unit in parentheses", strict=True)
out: 2.3 (bar)
